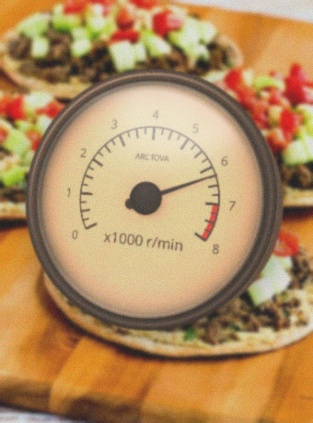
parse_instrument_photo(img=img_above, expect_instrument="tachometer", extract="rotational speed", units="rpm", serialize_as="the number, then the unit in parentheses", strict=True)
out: 6250 (rpm)
